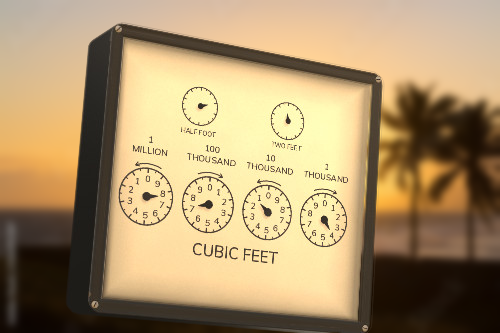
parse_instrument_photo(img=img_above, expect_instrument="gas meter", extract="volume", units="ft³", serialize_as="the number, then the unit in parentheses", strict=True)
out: 771400 (ft³)
